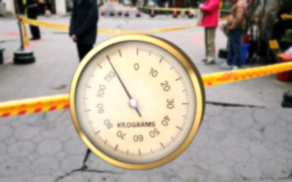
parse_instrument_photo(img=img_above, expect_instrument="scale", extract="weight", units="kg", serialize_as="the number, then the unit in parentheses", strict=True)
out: 115 (kg)
